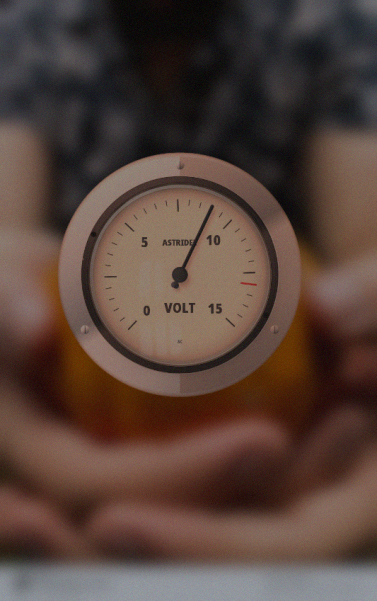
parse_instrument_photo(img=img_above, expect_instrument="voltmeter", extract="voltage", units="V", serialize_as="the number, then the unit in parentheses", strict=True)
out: 9 (V)
